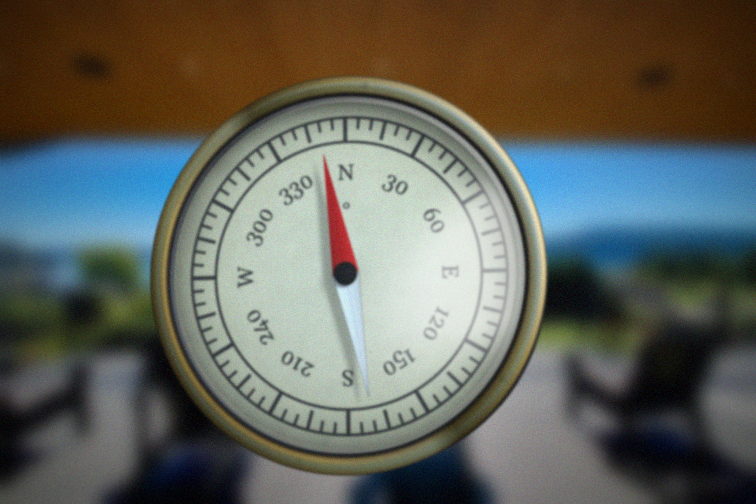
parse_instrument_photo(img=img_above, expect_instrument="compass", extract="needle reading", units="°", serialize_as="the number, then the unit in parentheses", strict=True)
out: 350 (°)
